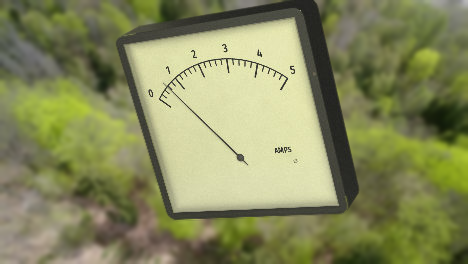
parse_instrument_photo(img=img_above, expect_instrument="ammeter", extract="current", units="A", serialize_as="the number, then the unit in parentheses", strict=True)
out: 0.6 (A)
